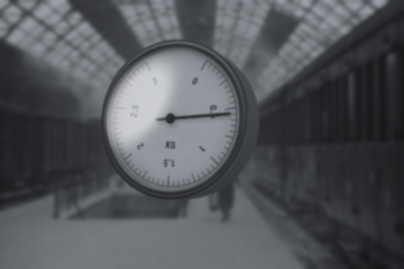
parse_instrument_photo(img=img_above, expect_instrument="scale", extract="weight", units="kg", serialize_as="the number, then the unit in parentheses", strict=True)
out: 0.55 (kg)
